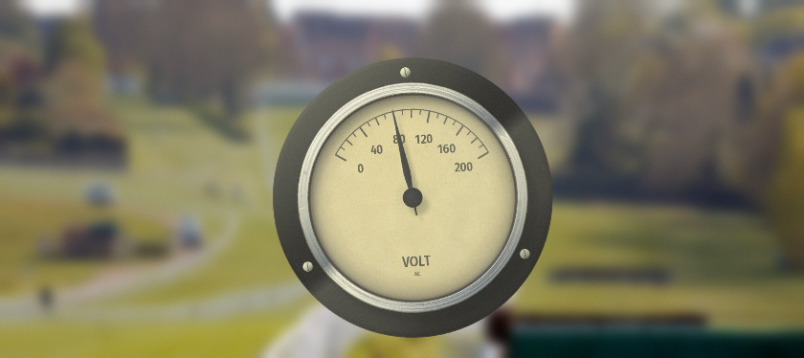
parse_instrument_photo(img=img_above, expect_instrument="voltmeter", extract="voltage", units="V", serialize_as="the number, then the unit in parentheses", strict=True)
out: 80 (V)
